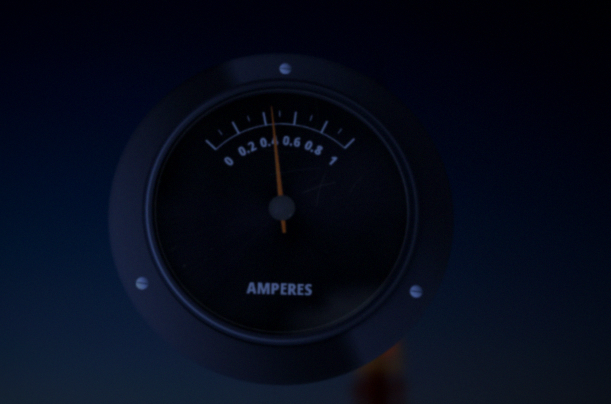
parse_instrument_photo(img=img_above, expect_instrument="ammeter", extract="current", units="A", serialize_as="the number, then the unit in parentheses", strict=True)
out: 0.45 (A)
